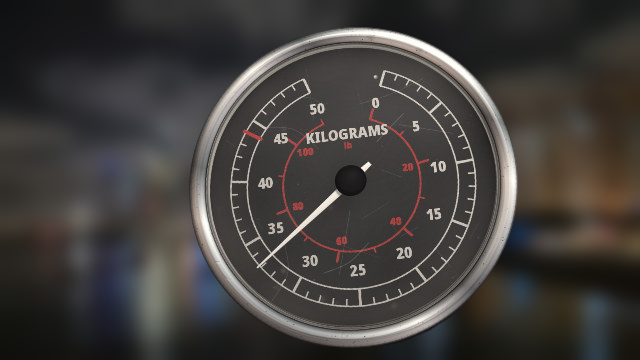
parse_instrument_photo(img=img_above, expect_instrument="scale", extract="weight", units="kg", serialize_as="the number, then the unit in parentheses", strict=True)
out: 33 (kg)
